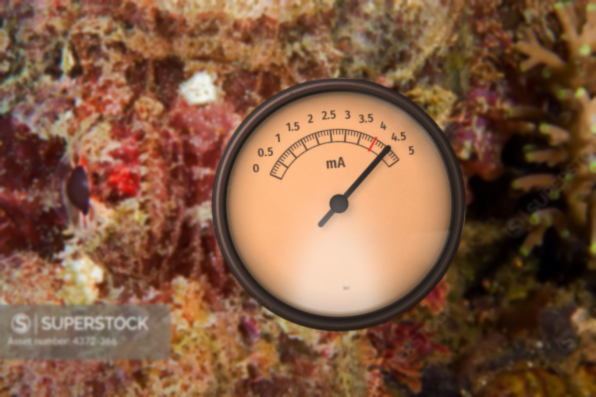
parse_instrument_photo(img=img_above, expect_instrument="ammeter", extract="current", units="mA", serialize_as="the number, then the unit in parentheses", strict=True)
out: 4.5 (mA)
